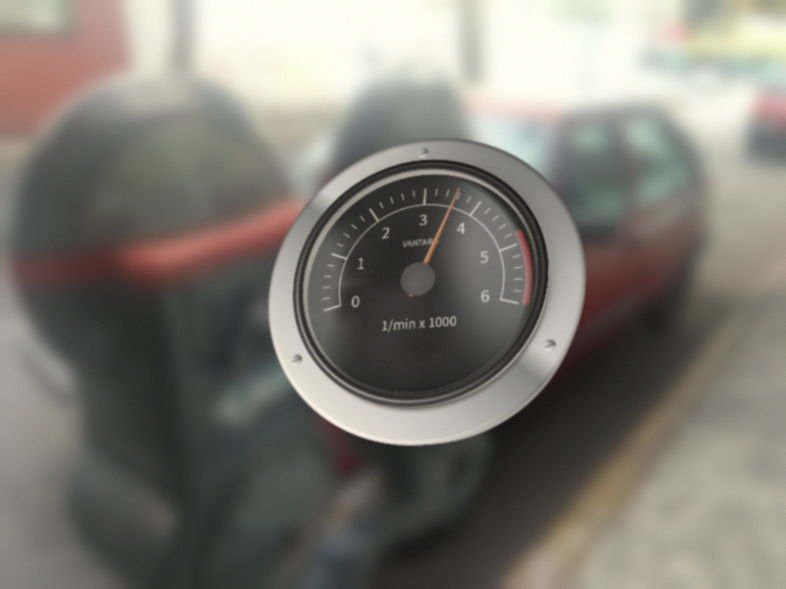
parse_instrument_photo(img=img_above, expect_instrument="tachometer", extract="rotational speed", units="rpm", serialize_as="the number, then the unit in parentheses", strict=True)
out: 3600 (rpm)
